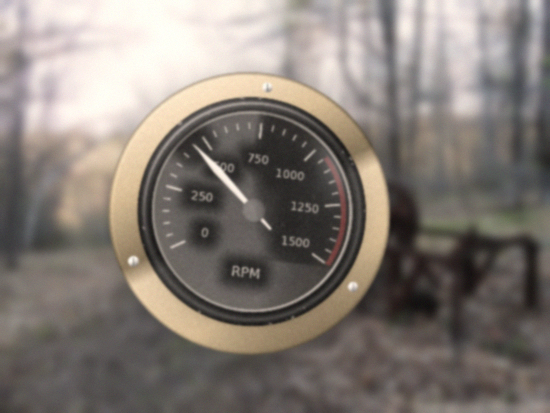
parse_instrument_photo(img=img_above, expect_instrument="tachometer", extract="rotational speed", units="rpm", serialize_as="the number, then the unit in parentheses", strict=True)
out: 450 (rpm)
